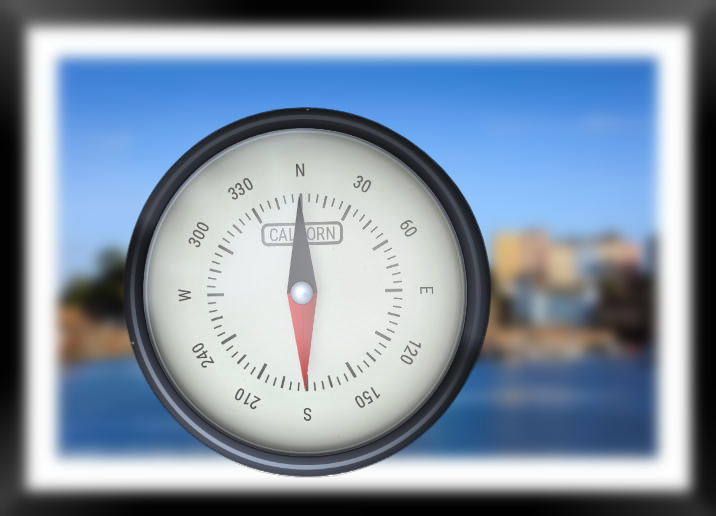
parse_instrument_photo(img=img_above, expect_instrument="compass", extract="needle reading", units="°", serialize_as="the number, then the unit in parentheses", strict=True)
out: 180 (°)
